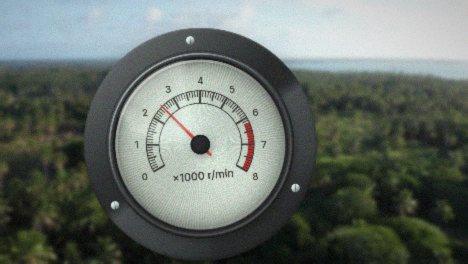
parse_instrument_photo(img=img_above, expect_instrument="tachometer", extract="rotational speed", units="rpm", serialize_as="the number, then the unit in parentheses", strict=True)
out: 2500 (rpm)
